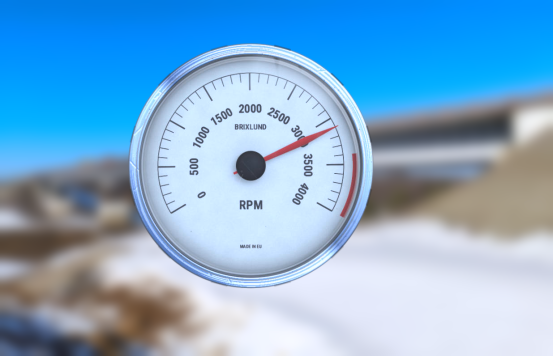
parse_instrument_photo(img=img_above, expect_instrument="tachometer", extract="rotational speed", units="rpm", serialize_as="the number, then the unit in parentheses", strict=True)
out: 3100 (rpm)
